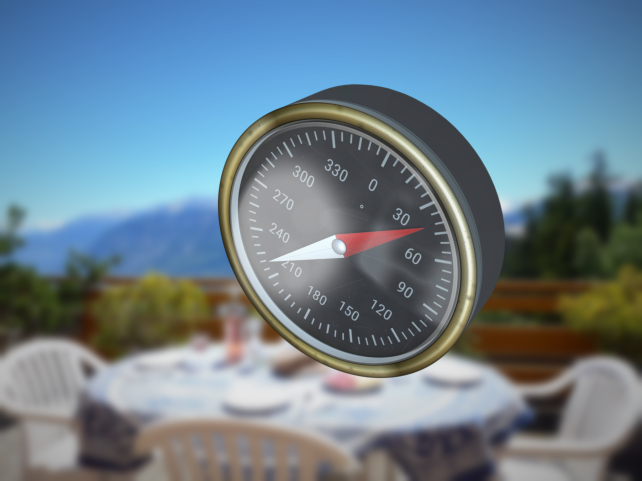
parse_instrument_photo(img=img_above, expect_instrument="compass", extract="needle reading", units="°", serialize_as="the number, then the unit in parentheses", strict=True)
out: 40 (°)
